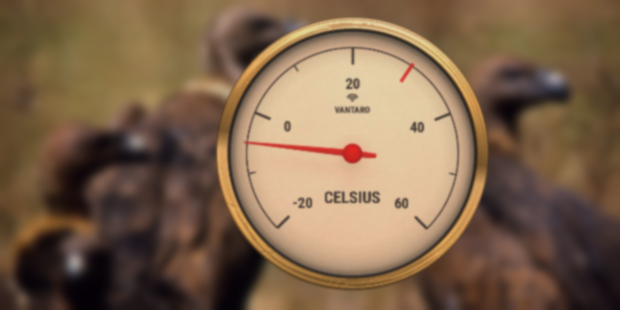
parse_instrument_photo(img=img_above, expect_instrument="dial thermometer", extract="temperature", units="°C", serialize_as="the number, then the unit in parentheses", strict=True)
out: -5 (°C)
